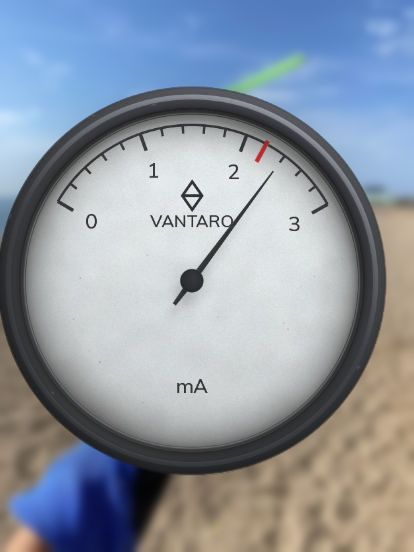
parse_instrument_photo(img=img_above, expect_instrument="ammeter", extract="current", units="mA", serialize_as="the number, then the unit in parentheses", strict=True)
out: 2.4 (mA)
